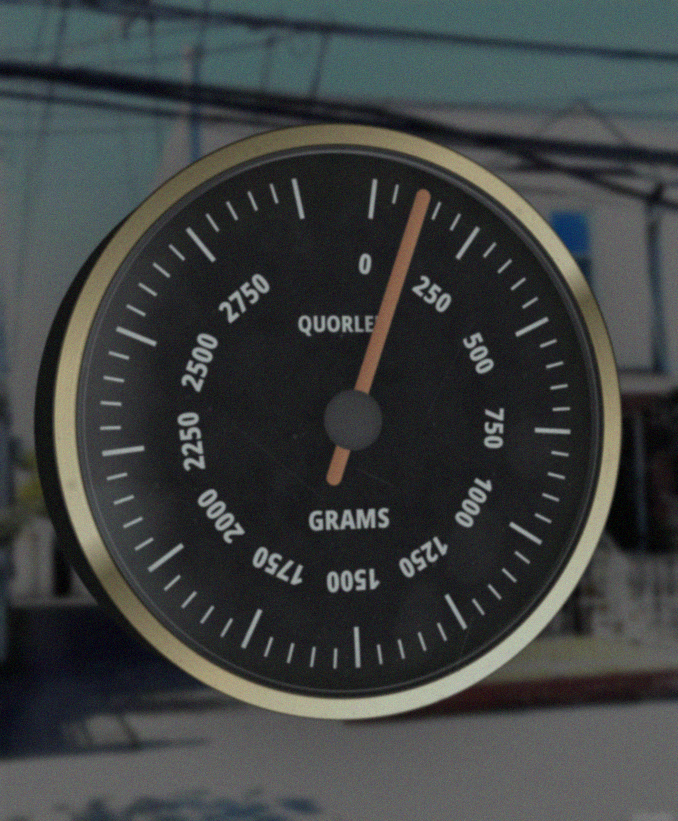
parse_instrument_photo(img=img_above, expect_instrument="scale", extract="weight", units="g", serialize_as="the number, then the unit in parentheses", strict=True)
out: 100 (g)
